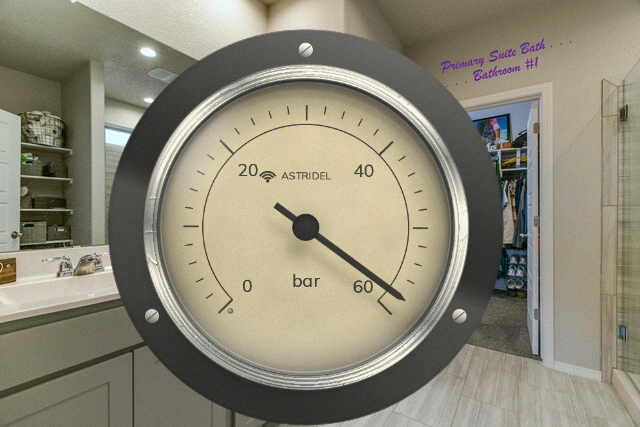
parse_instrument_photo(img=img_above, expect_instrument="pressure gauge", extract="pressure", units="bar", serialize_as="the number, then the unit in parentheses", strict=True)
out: 58 (bar)
